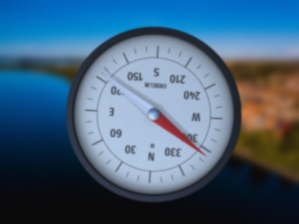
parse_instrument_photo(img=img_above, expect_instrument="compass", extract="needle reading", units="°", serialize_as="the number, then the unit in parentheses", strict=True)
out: 305 (°)
